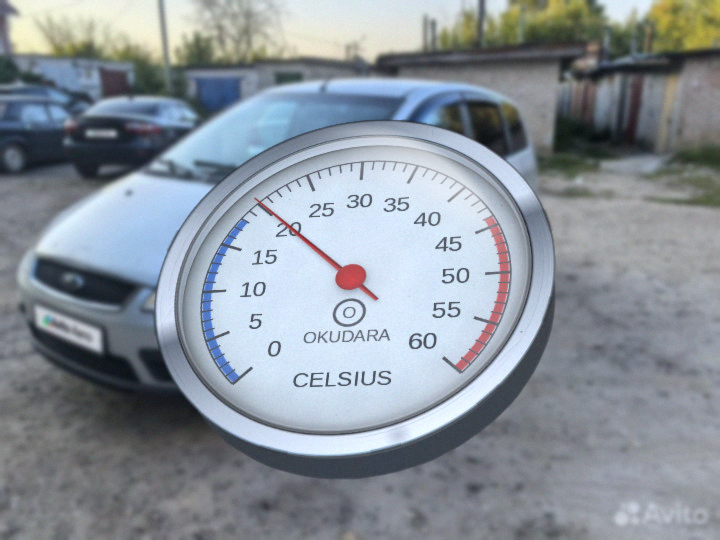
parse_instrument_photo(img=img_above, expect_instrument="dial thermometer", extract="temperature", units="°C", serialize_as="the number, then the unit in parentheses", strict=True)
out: 20 (°C)
